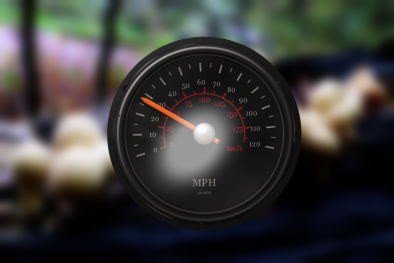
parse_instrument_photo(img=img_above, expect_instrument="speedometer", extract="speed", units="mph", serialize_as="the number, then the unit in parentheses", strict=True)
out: 27.5 (mph)
